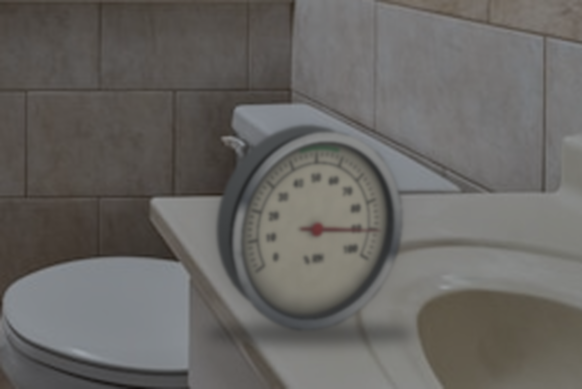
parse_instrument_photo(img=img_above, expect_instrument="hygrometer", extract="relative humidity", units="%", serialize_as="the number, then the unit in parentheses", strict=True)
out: 90 (%)
